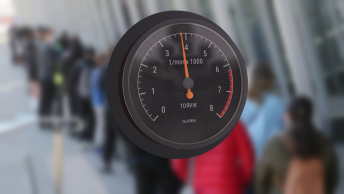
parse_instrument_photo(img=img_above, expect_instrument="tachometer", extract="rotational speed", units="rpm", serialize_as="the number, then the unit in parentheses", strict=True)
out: 3800 (rpm)
